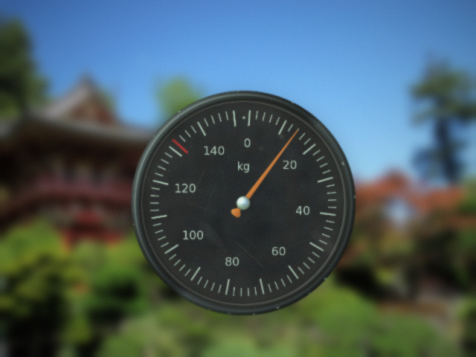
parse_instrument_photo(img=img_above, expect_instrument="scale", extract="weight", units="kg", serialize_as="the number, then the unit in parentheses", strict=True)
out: 14 (kg)
